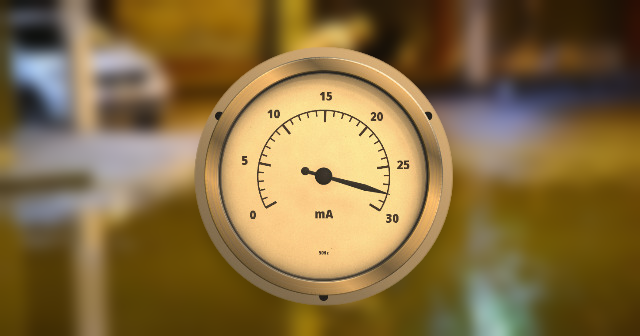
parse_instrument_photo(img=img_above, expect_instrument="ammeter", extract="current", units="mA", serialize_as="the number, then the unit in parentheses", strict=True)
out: 28 (mA)
